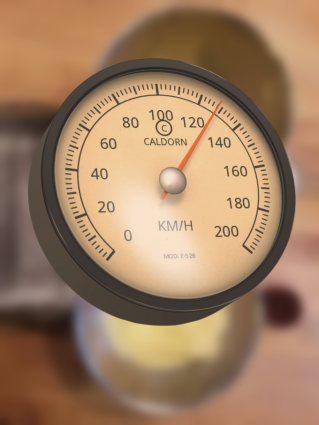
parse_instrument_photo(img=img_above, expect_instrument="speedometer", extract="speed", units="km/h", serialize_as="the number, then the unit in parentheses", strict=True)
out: 128 (km/h)
